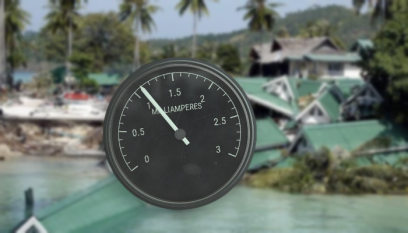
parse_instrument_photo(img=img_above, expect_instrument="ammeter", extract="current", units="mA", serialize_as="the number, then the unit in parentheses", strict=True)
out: 1.1 (mA)
